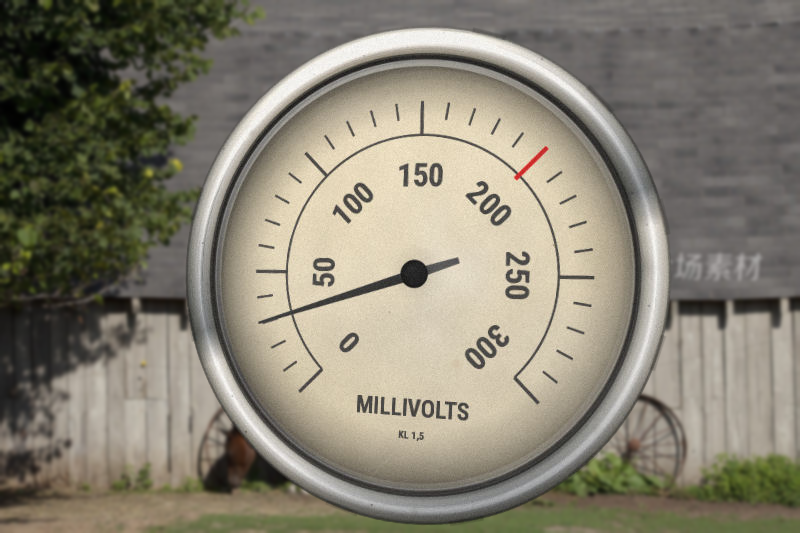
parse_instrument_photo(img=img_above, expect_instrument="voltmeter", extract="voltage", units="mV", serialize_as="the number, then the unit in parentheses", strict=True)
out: 30 (mV)
